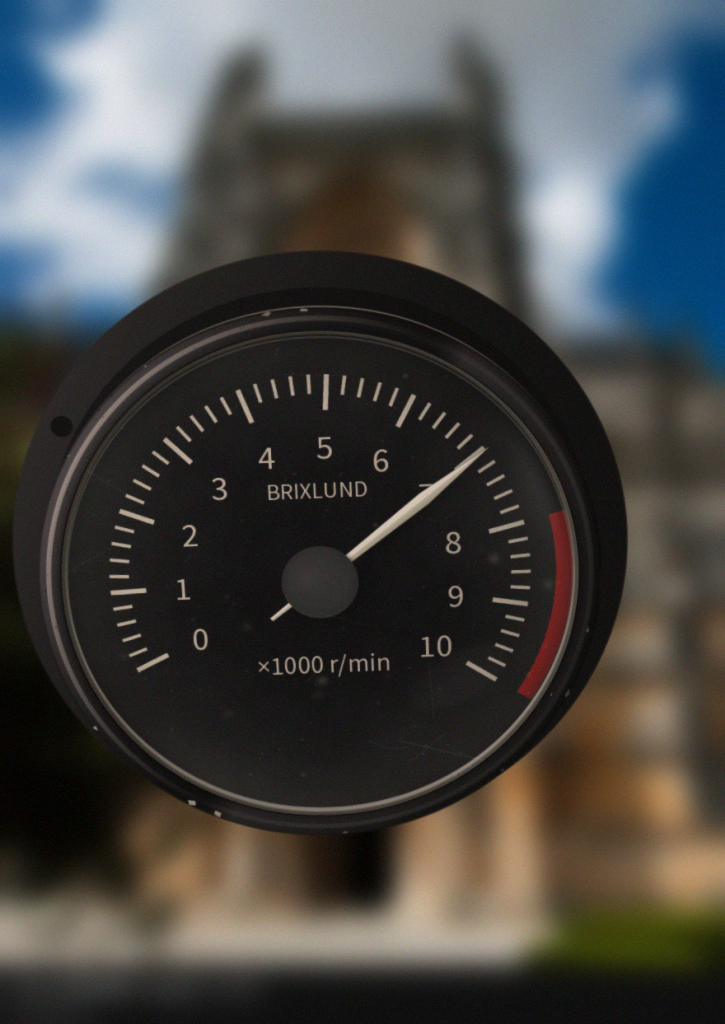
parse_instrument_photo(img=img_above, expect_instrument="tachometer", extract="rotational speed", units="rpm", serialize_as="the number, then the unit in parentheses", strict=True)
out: 7000 (rpm)
